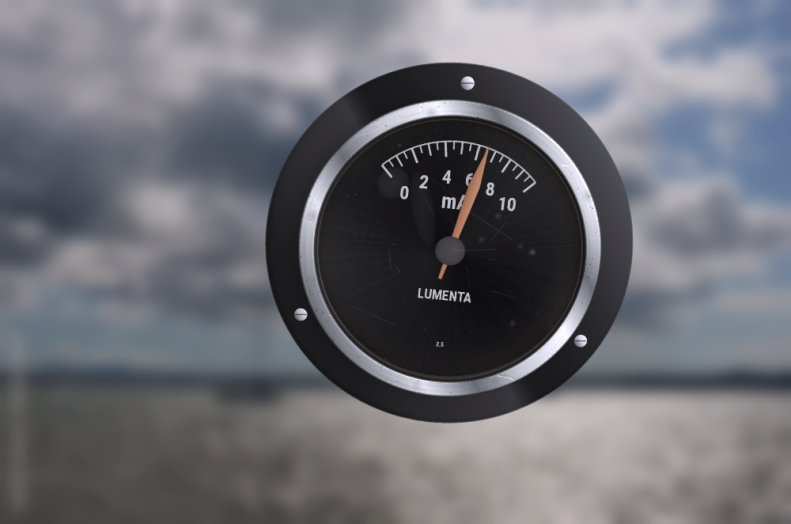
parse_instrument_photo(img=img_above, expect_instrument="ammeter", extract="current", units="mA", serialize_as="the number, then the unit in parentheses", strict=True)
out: 6.5 (mA)
